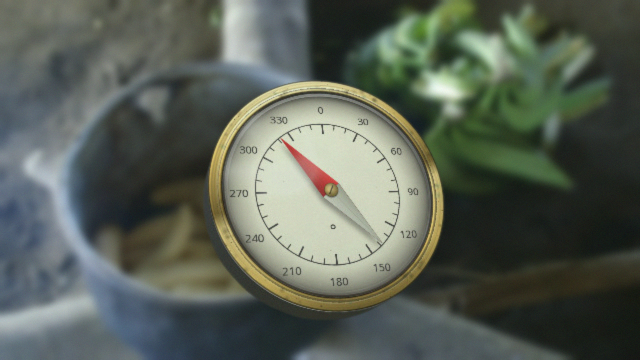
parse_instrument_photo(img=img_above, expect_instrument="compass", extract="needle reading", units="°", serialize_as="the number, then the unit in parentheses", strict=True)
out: 320 (°)
